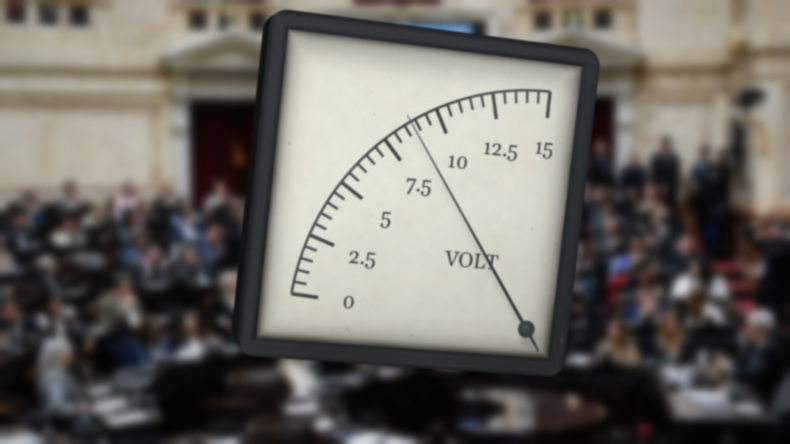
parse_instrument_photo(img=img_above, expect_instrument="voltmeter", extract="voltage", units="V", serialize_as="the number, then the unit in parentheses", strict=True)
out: 8.75 (V)
